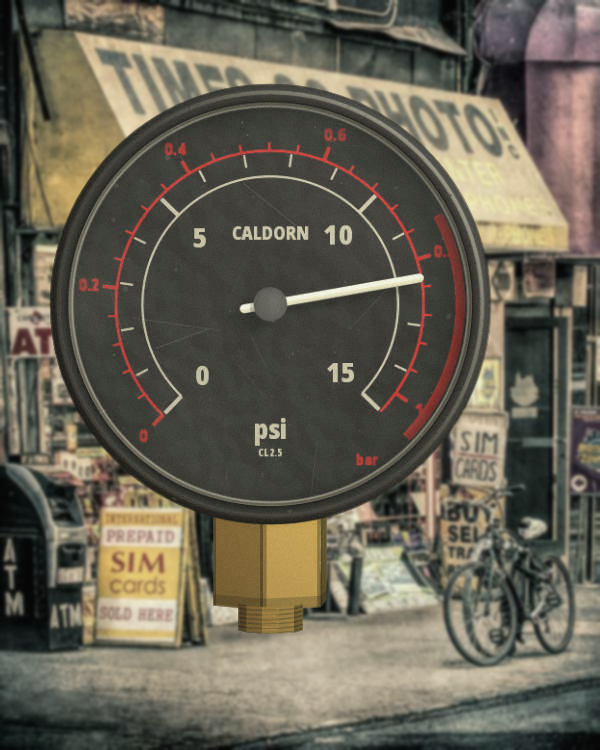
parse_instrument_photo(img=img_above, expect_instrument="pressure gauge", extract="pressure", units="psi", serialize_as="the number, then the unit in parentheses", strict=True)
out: 12 (psi)
